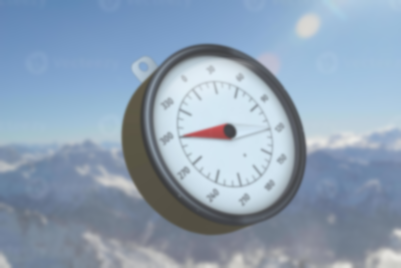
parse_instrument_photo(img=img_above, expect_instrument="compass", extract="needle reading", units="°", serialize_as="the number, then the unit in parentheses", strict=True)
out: 300 (°)
